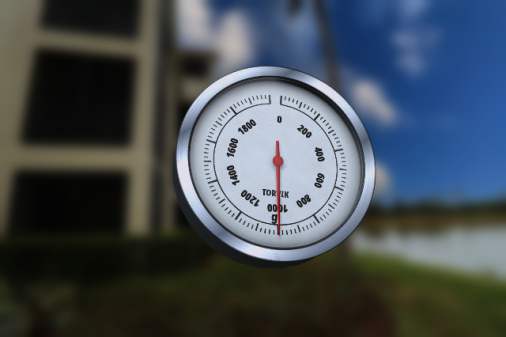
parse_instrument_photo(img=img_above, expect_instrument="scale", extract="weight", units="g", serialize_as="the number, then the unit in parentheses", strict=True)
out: 1000 (g)
